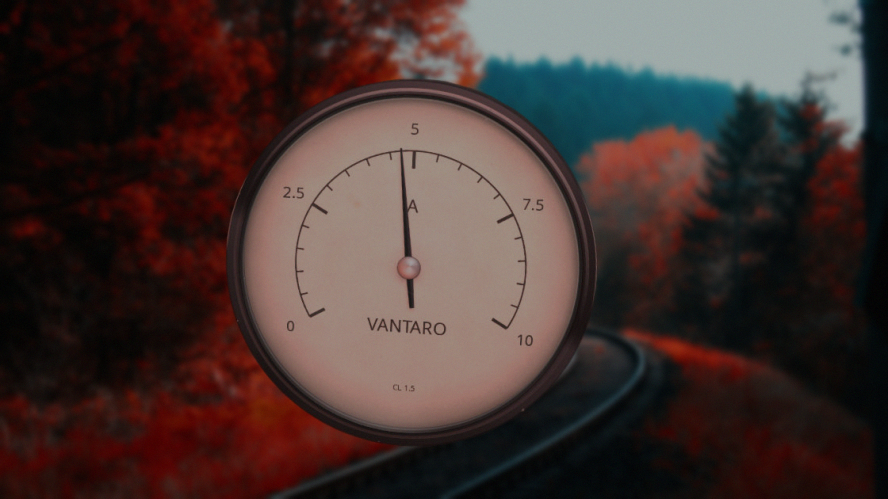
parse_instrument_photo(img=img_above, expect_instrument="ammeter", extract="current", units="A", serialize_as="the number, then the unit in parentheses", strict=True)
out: 4.75 (A)
